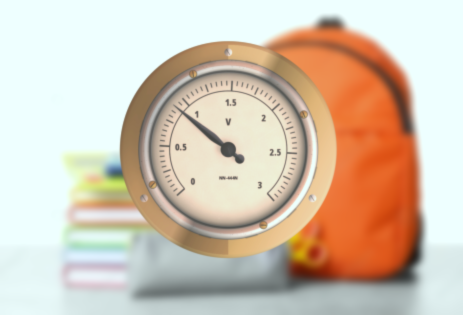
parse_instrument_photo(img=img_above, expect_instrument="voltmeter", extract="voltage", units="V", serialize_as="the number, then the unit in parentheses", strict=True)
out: 0.9 (V)
